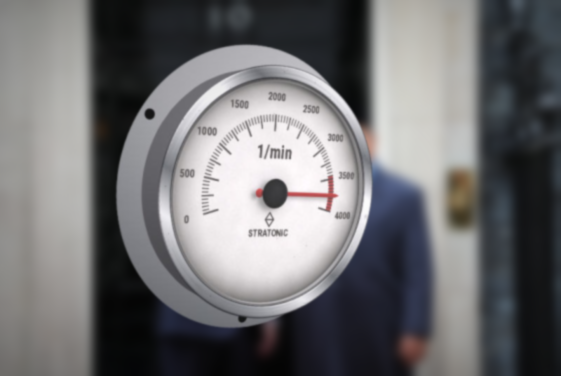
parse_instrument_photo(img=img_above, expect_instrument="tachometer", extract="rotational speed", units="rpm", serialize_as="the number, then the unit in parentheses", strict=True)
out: 3750 (rpm)
